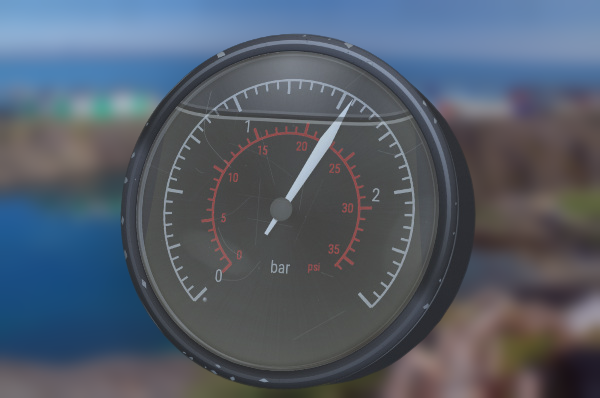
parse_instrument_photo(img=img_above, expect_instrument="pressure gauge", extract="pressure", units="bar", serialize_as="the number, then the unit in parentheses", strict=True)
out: 1.55 (bar)
